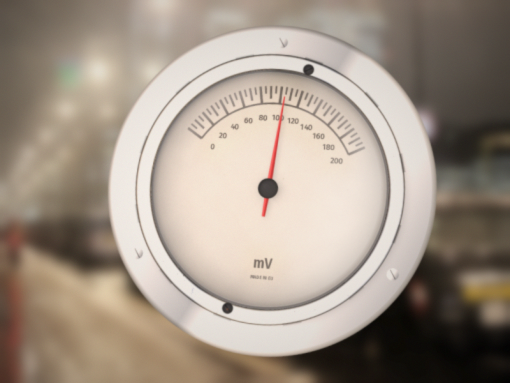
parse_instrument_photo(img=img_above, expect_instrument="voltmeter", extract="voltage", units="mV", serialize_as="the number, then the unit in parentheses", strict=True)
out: 105 (mV)
